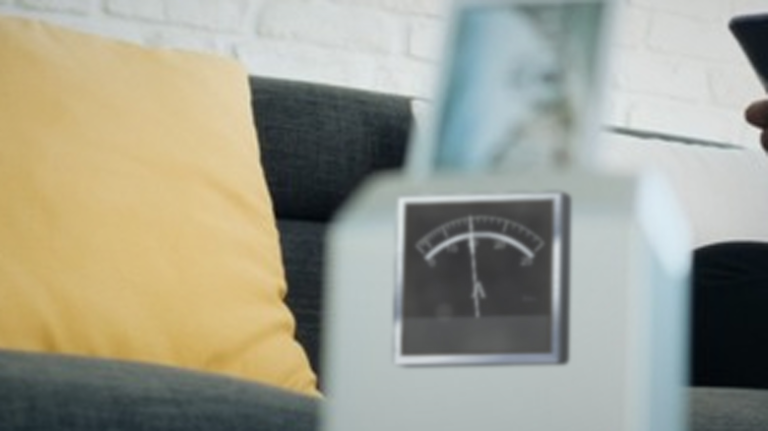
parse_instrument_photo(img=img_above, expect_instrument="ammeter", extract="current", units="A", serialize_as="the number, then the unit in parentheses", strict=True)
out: 15 (A)
